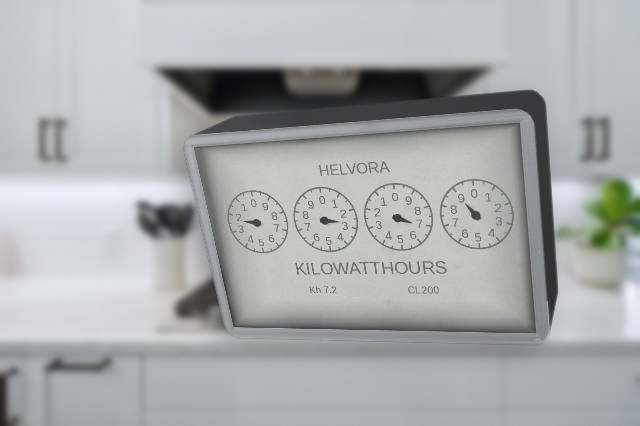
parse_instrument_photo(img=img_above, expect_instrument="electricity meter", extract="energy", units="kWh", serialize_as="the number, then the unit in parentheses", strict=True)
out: 2269 (kWh)
